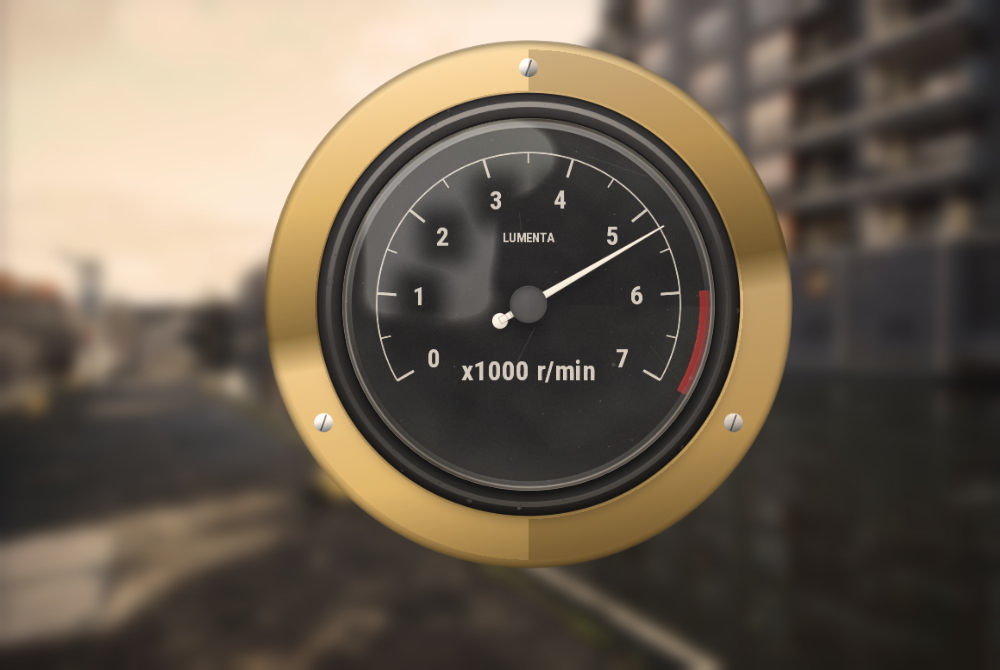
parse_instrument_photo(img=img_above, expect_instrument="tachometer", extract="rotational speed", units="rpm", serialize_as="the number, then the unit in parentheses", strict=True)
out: 5250 (rpm)
